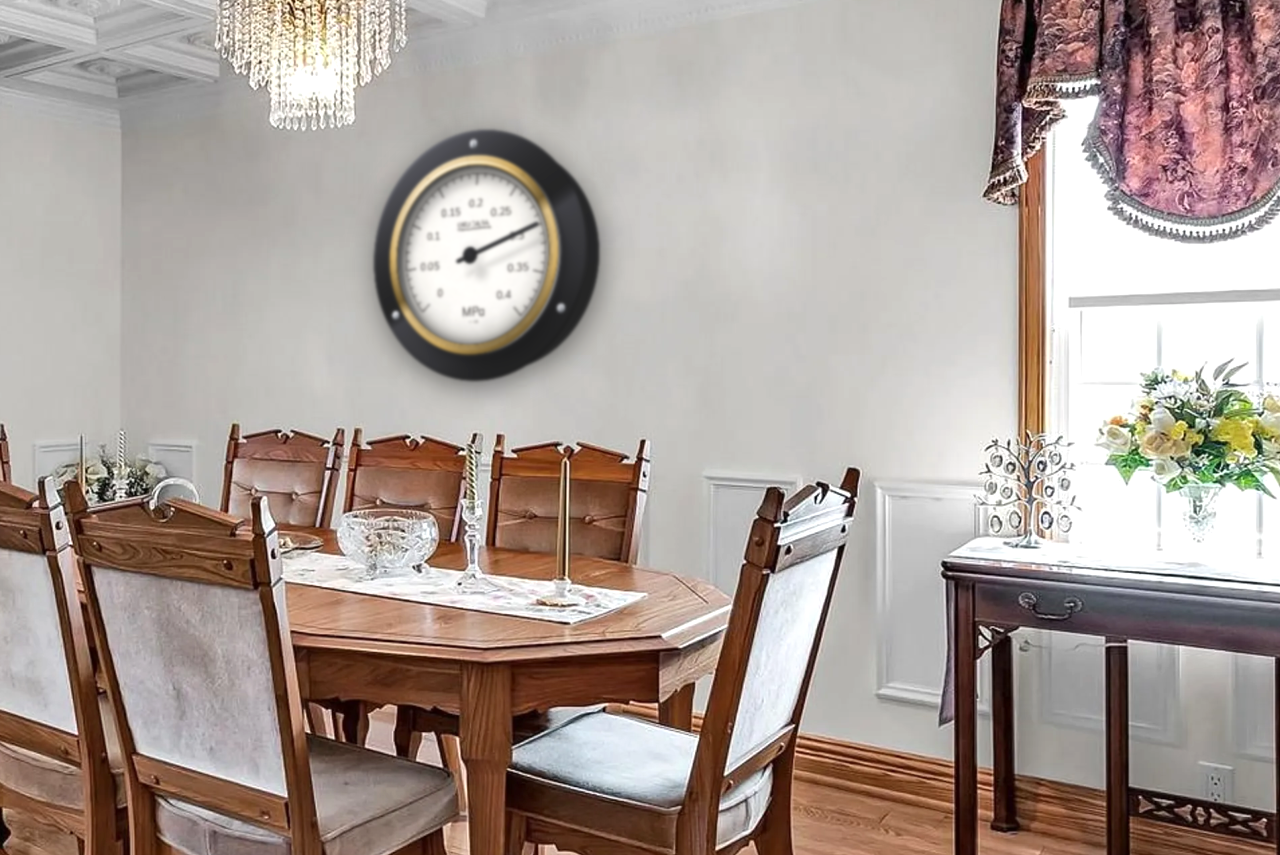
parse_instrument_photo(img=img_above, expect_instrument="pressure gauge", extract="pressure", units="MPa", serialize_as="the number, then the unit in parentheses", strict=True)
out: 0.3 (MPa)
